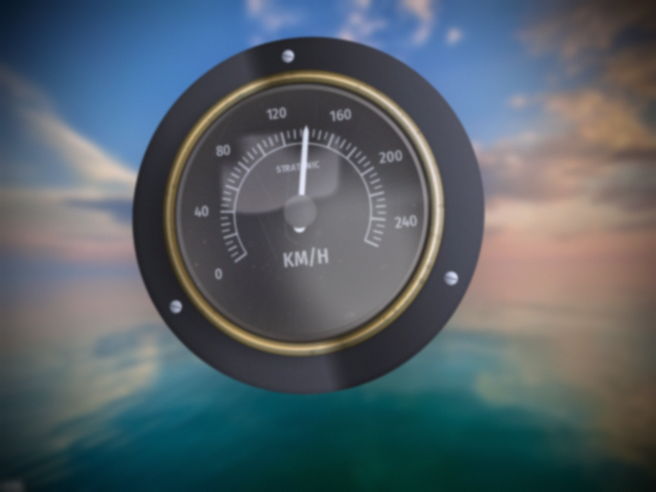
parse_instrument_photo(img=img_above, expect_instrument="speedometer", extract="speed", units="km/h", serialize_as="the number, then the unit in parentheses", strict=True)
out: 140 (km/h)
